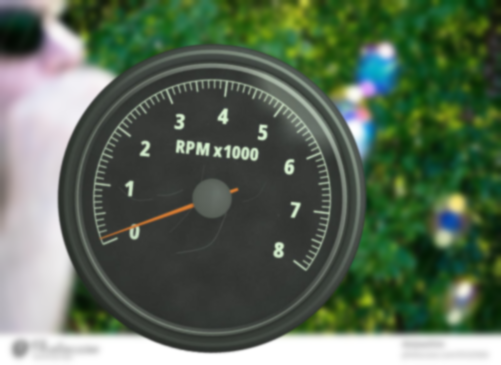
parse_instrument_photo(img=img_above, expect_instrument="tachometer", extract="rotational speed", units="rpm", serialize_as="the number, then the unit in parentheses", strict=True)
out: 100 (rpm)
